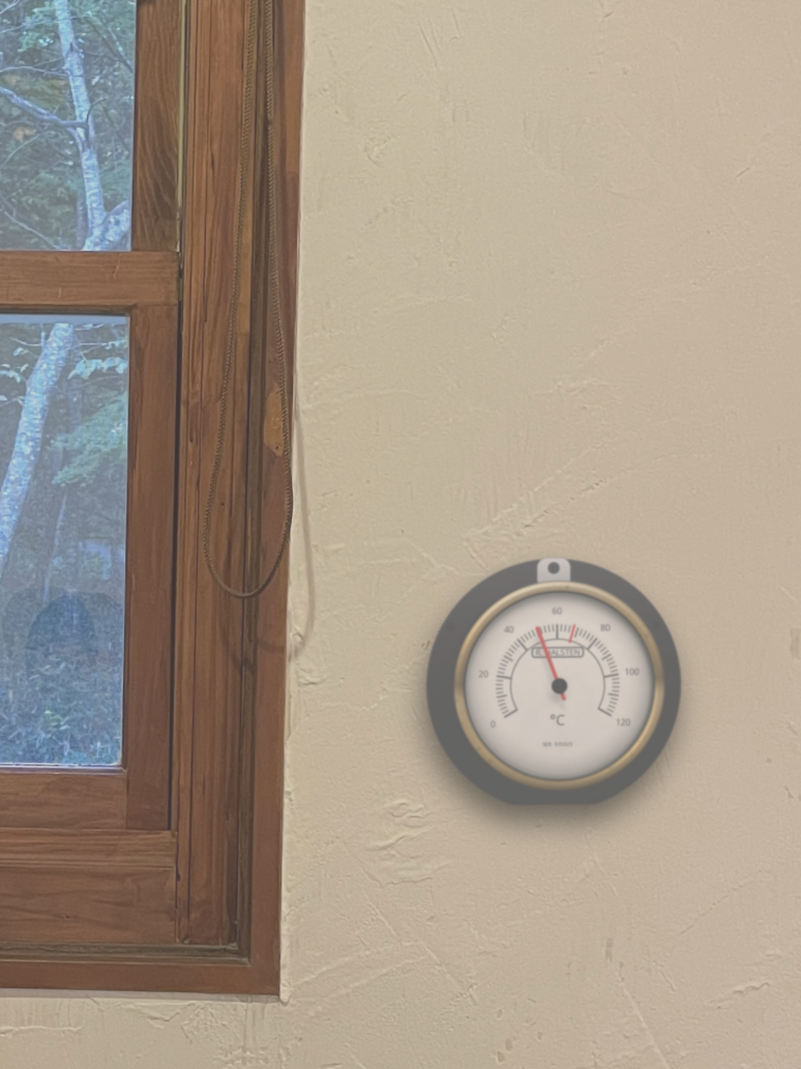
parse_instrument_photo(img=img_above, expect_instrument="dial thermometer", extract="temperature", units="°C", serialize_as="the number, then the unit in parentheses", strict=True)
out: 50 (°C)
